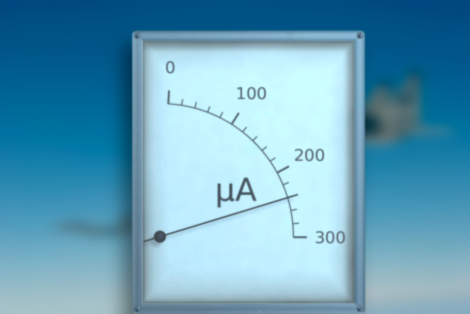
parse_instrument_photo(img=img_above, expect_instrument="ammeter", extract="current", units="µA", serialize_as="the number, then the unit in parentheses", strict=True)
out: 240 (µA)
